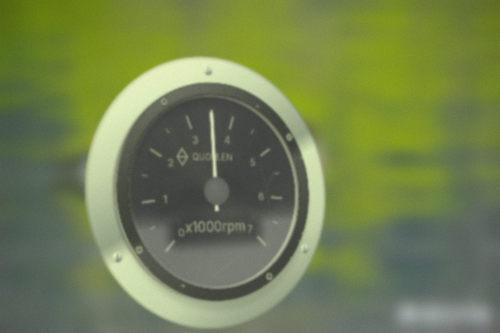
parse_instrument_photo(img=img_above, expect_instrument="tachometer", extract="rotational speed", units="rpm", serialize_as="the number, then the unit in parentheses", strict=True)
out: 3500 (rpm)
